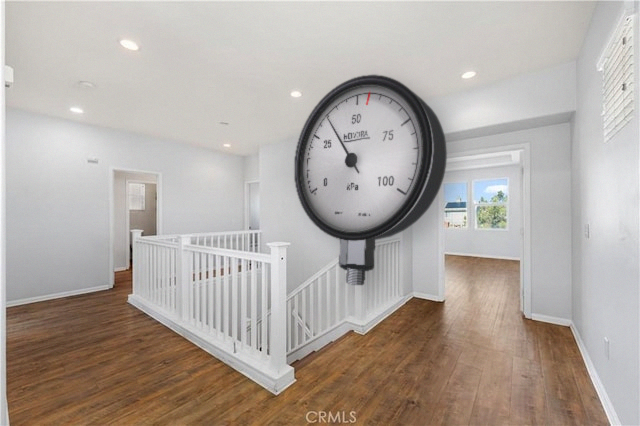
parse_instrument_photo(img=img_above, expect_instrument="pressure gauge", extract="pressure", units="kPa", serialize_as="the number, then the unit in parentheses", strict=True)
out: 35 (kPa)
